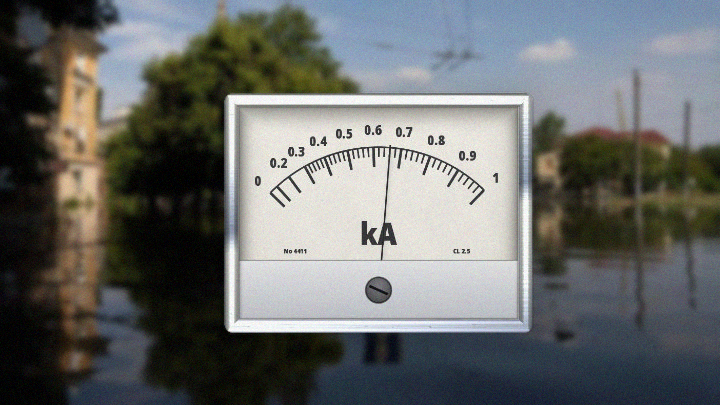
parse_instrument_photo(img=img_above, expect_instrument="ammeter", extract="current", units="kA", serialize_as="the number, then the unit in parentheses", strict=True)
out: 0.66 (kA)
